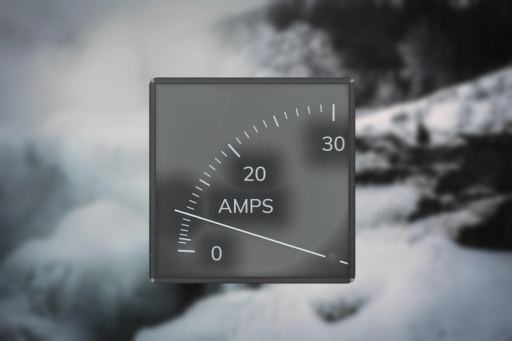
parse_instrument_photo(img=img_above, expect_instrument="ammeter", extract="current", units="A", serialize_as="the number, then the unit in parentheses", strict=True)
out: 10 (A)
